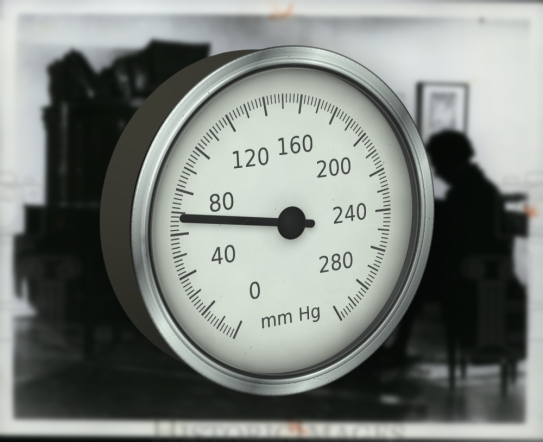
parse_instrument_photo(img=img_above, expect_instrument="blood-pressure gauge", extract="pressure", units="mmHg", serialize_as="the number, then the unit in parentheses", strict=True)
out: 68 (mmHg)
